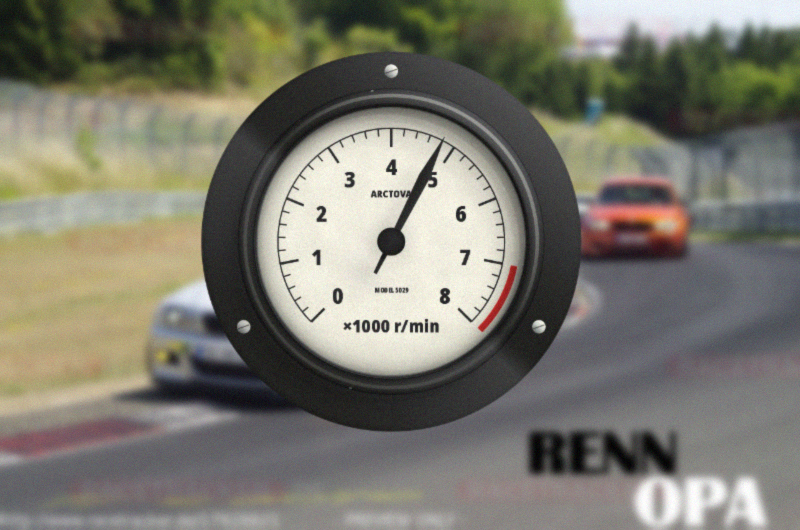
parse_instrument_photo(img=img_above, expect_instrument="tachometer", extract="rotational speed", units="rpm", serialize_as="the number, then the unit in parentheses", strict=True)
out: 4800 (rpm)
